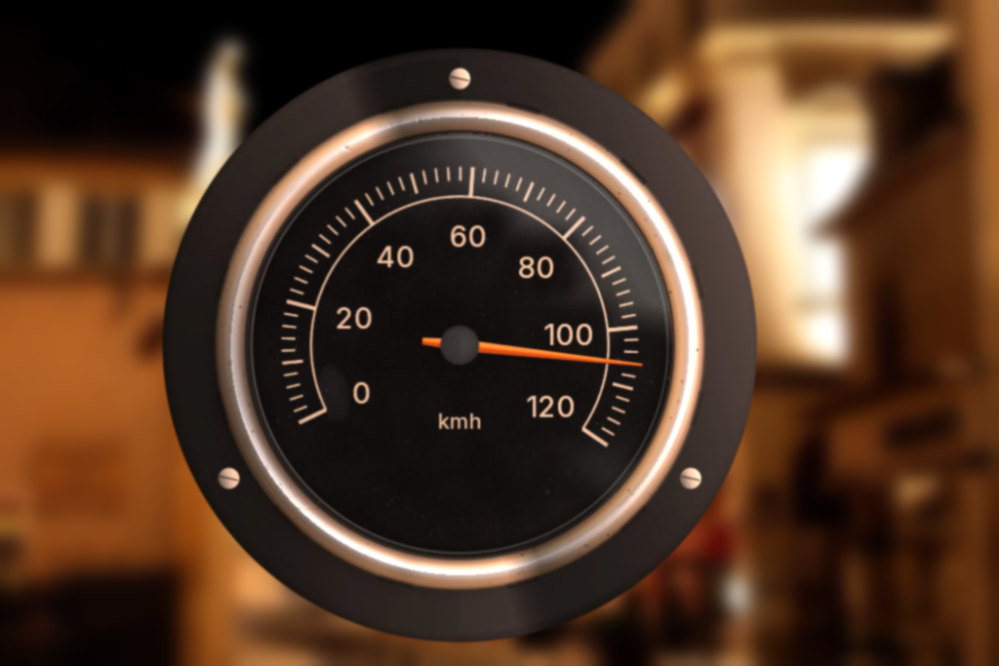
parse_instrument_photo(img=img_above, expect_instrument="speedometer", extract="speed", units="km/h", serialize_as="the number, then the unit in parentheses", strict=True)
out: 106 (km/h)
